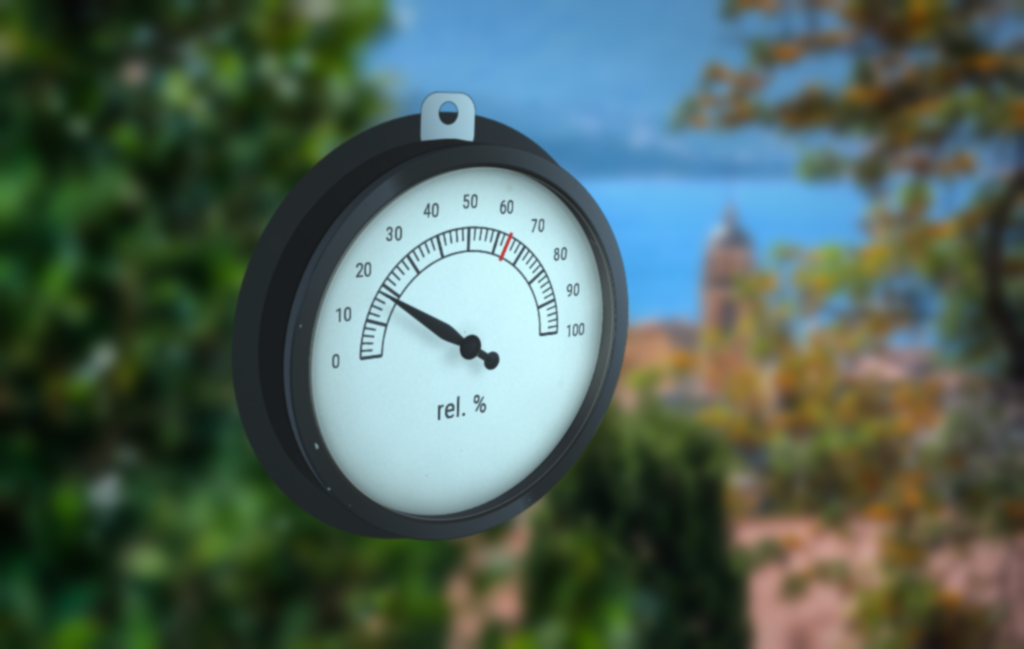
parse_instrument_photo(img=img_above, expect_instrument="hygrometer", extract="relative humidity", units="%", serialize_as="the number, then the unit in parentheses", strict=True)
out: 18 (%)
